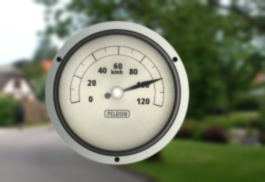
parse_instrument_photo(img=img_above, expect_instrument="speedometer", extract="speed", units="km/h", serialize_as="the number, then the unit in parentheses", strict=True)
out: 100 (km/h)
